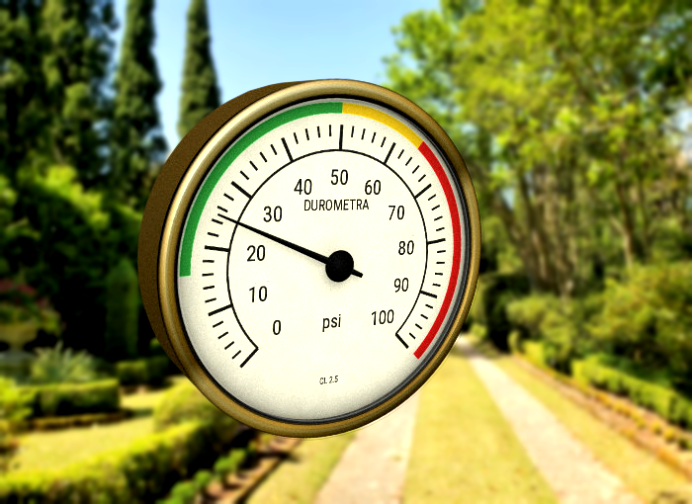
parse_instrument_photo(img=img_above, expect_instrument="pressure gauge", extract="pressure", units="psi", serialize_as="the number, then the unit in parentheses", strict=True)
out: 25 (psi)
